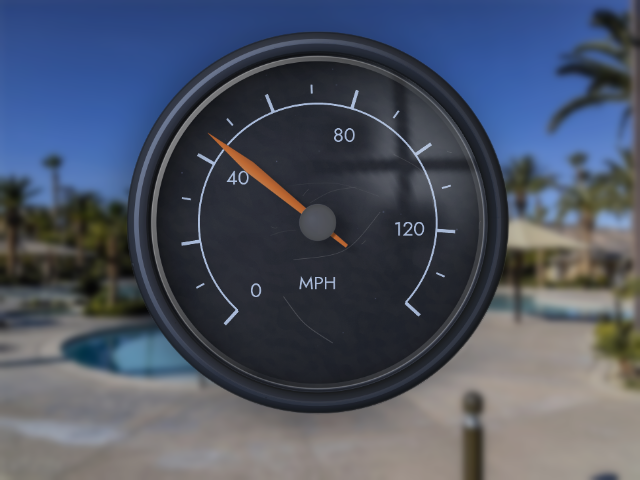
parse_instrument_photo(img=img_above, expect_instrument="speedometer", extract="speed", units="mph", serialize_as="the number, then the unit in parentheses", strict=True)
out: 45 (mph)
